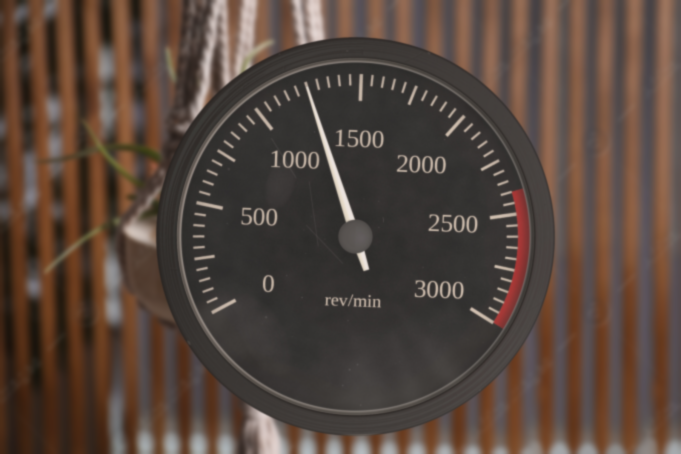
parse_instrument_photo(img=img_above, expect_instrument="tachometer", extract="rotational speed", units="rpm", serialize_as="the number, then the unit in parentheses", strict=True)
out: 1250 (rpm)
